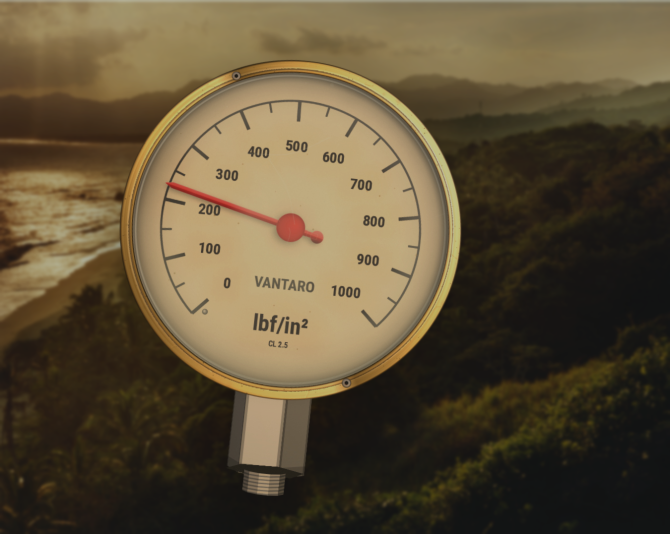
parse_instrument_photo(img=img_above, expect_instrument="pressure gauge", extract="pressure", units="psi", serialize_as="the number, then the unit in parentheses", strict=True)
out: 225 (psi)
